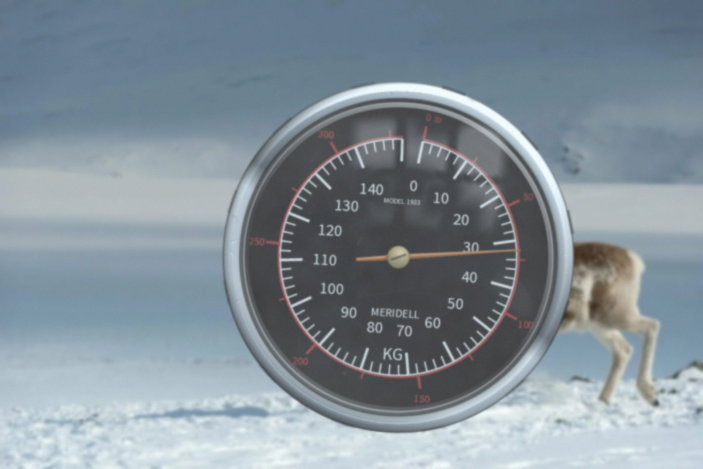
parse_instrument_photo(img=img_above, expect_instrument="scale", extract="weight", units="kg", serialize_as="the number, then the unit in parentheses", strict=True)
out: 32 (kg)
